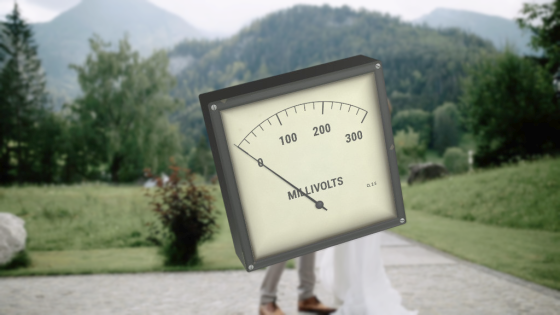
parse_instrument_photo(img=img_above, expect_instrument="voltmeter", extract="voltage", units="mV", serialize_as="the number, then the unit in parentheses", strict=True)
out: 0 (mV)
